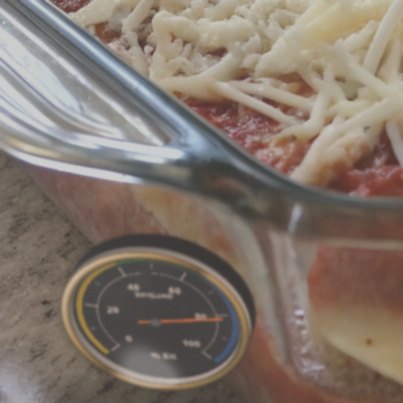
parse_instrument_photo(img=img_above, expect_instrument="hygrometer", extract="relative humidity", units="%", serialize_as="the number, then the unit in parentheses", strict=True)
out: 80 (%)
